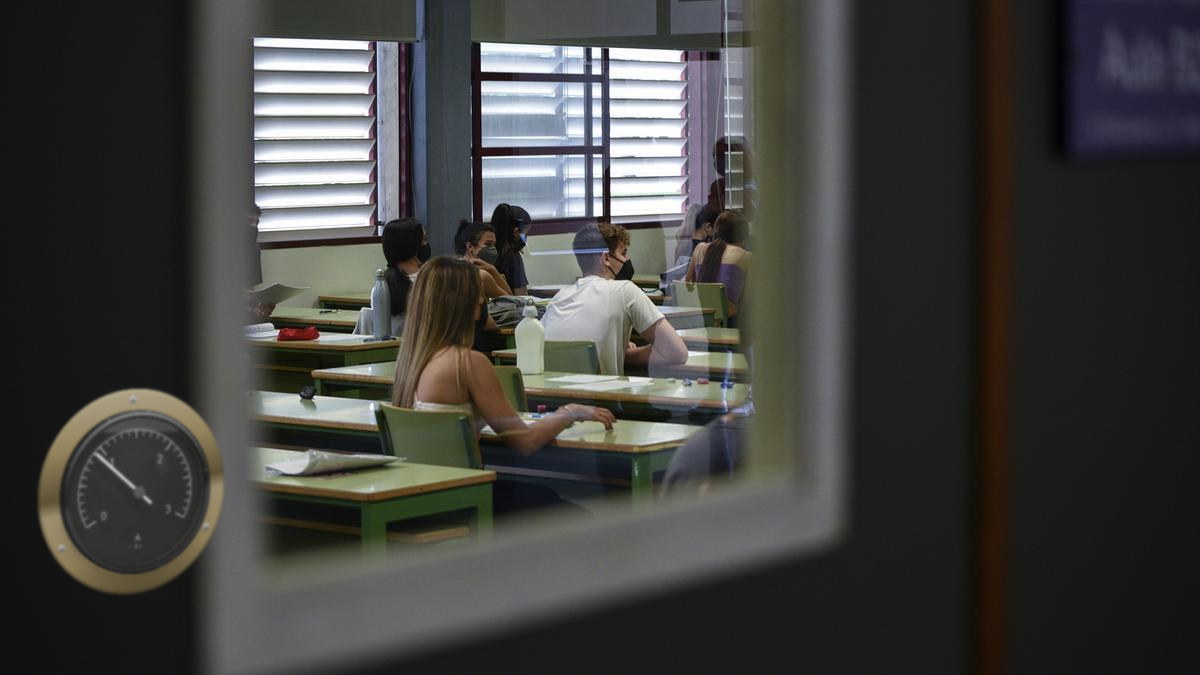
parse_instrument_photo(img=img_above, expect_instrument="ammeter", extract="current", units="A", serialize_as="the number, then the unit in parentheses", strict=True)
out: 0.9 (A)
